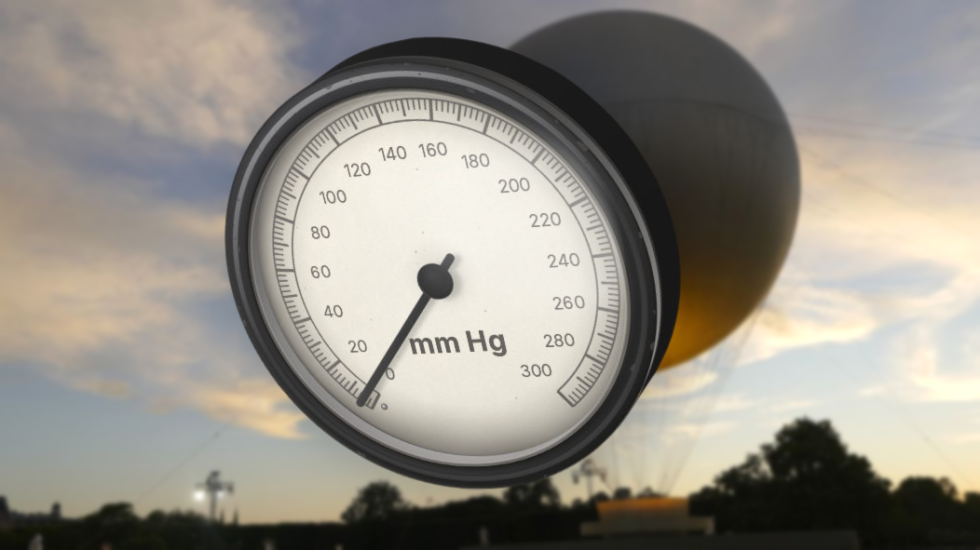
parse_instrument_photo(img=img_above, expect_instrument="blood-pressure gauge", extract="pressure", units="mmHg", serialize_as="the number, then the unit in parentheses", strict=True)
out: 4 (mmHg)
